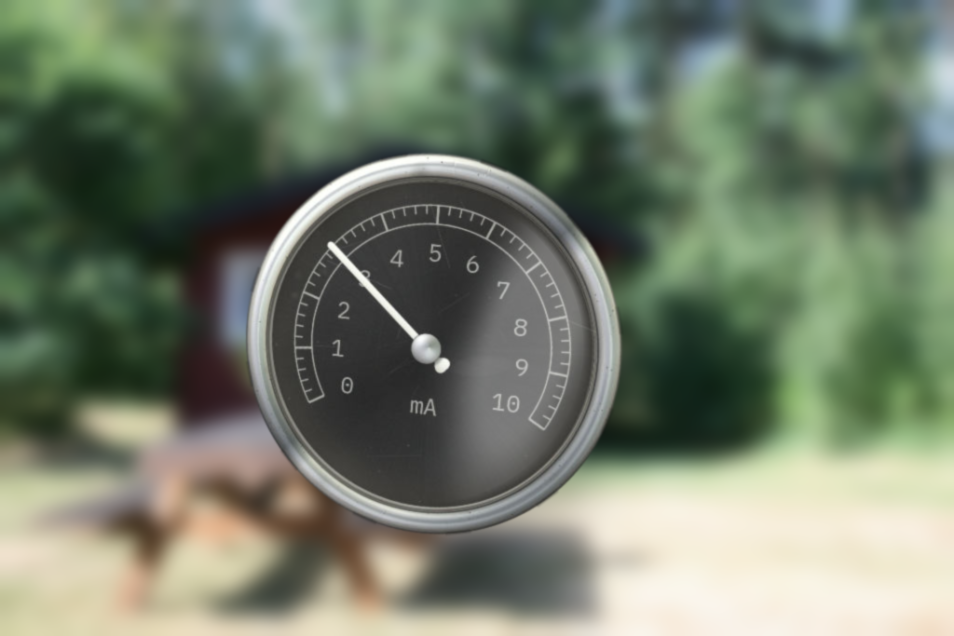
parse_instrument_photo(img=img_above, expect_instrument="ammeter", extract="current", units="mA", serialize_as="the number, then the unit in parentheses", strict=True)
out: 3 (mA)
